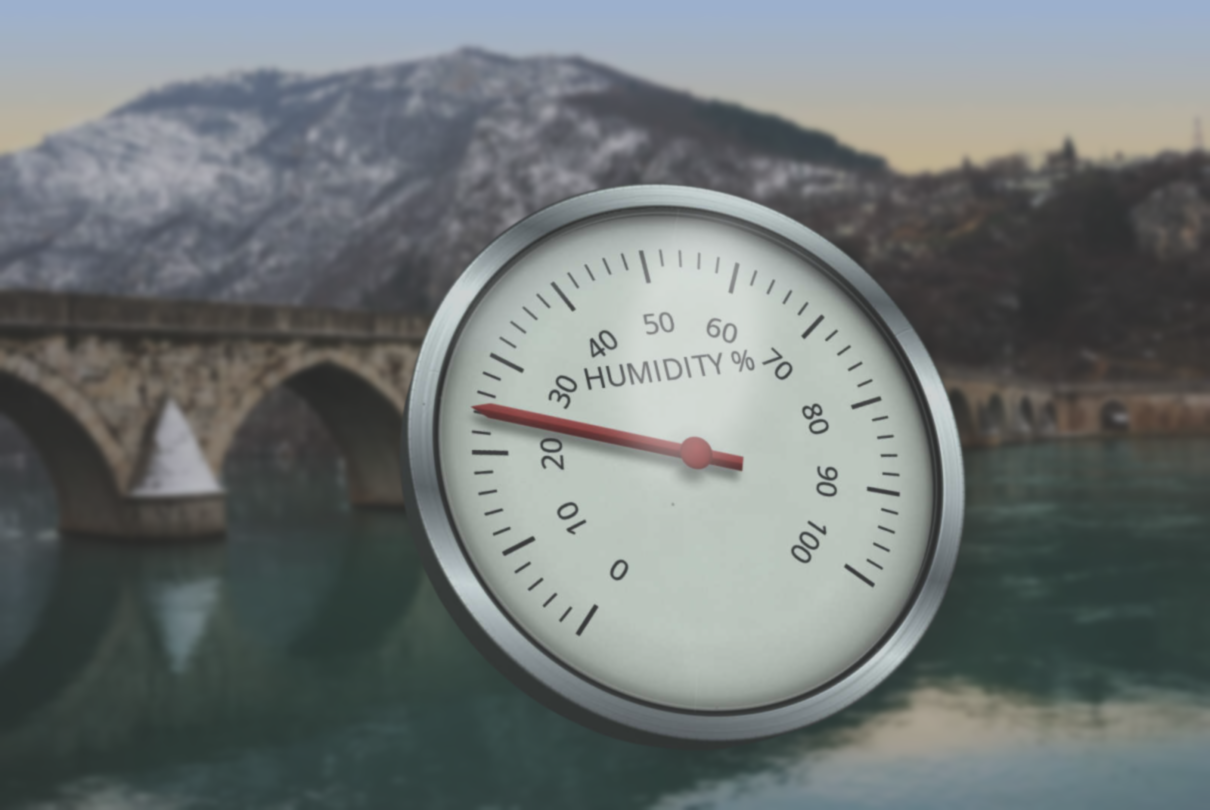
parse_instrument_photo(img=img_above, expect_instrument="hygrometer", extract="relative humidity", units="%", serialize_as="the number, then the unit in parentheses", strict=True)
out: 24 (%)
